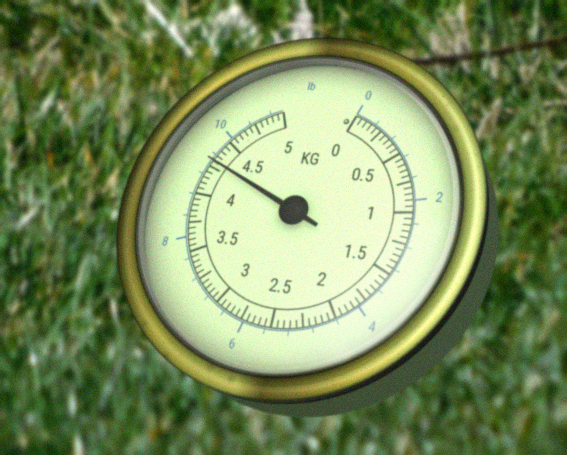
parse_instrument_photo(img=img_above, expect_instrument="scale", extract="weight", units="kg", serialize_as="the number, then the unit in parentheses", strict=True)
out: 4.3 (kg)
